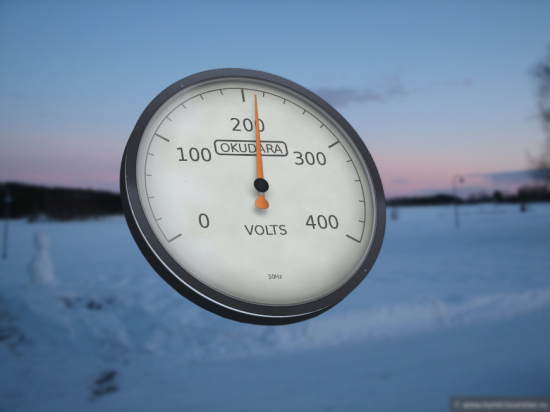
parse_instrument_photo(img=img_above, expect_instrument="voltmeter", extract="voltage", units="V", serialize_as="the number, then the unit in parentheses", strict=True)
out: 210 (V)
